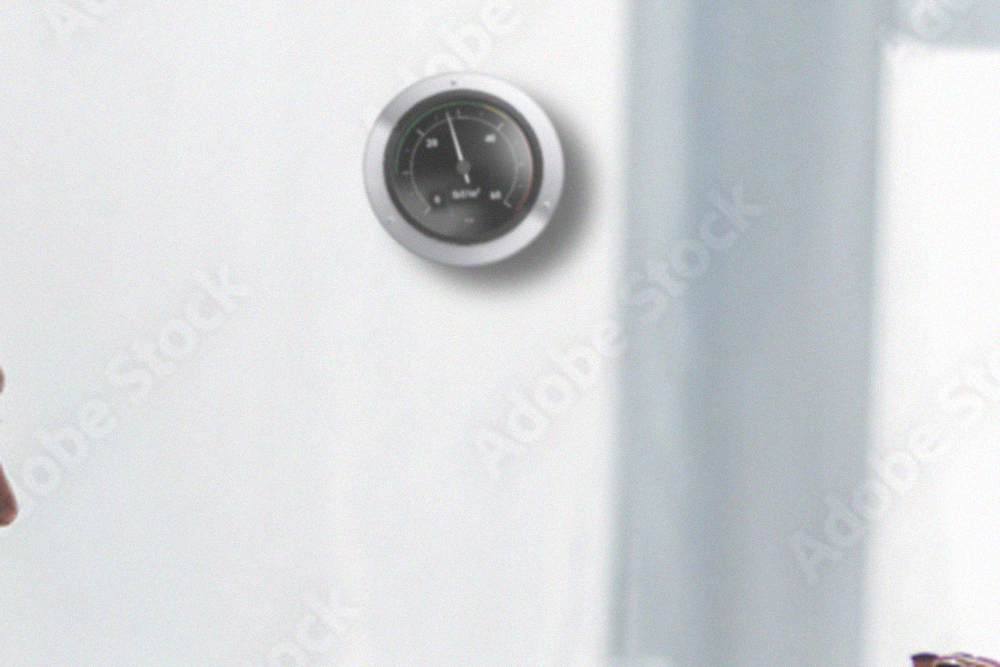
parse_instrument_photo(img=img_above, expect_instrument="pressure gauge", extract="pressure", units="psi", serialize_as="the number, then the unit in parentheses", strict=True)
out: 27.5 (psi)
